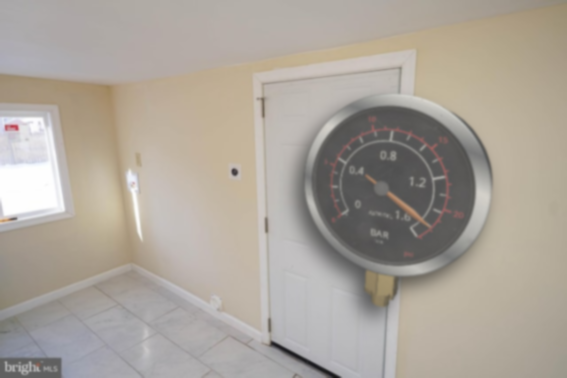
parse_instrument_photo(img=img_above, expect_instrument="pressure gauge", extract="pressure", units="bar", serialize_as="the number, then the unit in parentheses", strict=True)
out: 1.5 (bar)
